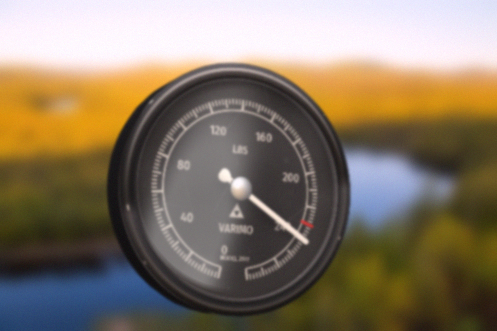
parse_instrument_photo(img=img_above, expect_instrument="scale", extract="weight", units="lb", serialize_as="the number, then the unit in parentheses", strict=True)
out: 240 (lb)
